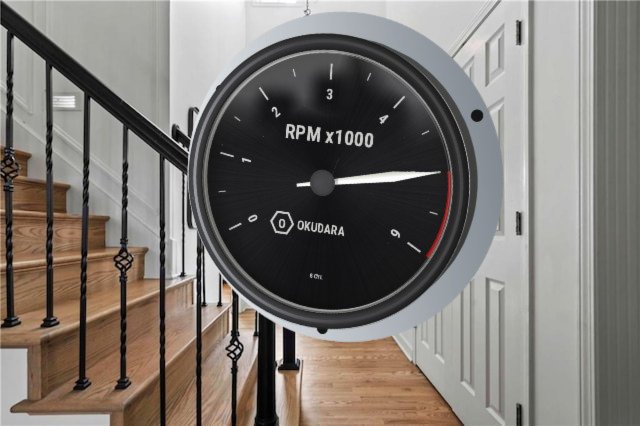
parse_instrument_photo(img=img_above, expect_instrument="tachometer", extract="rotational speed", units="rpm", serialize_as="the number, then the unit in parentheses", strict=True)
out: 5000 (rpm)
